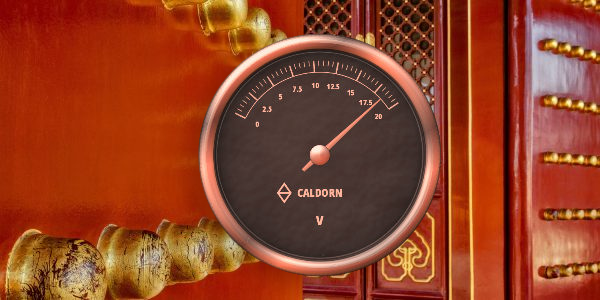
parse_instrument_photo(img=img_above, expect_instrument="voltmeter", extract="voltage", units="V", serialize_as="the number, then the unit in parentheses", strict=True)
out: 18.5 (V)
